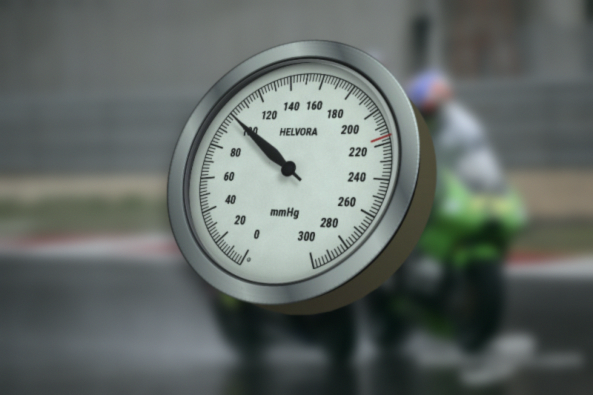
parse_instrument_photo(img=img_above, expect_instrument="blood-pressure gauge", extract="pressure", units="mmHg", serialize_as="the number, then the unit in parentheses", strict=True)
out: 100 (mmHg)
